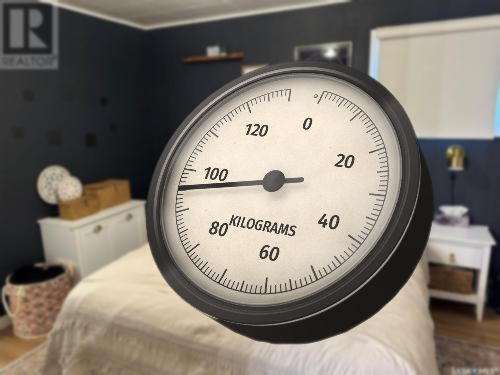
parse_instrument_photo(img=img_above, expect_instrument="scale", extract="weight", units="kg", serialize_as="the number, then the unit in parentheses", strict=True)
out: 95 (kg)
